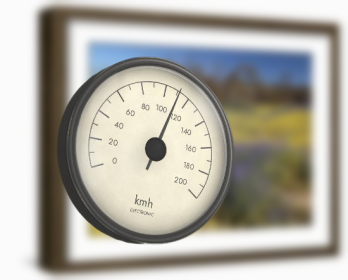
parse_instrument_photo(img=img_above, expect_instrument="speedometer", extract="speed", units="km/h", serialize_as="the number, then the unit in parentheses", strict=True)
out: 110 (km/h)
